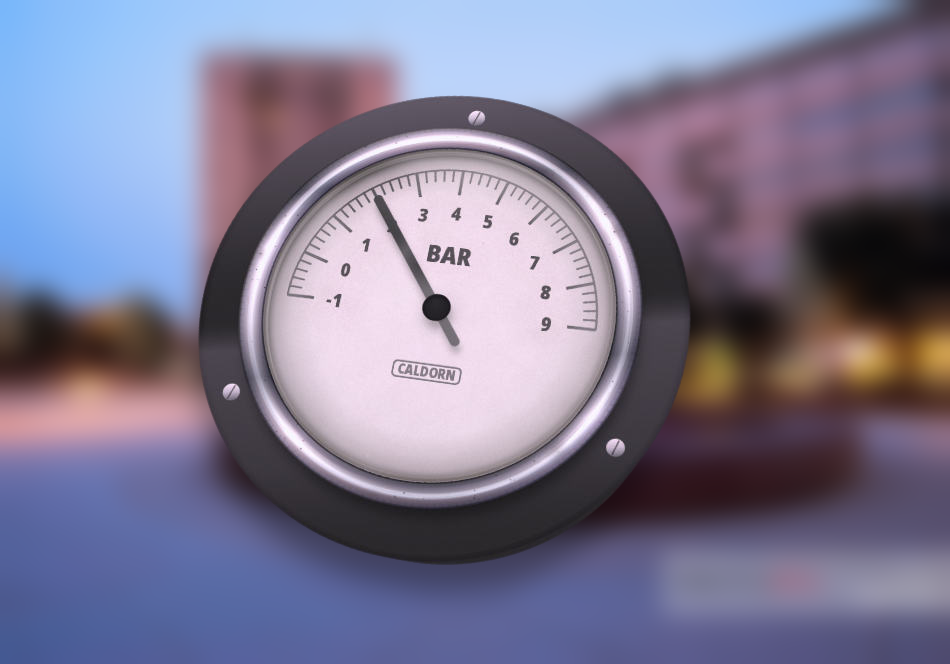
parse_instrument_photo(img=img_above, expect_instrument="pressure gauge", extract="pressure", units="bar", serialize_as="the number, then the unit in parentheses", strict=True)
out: 2 (bar)
